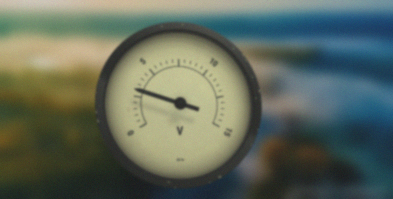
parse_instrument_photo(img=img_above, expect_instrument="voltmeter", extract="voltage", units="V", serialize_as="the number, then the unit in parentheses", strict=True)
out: 3 (V)
